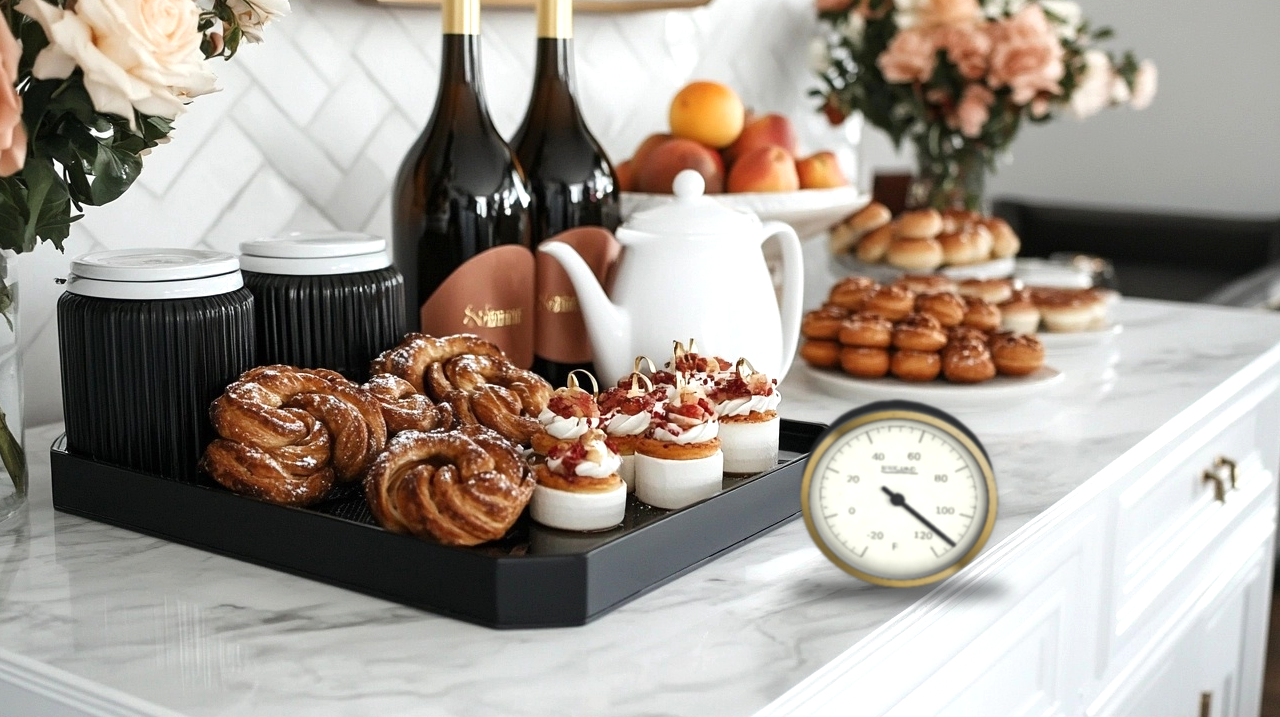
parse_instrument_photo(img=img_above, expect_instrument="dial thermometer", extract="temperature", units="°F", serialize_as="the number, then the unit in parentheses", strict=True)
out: 112 (°F)
